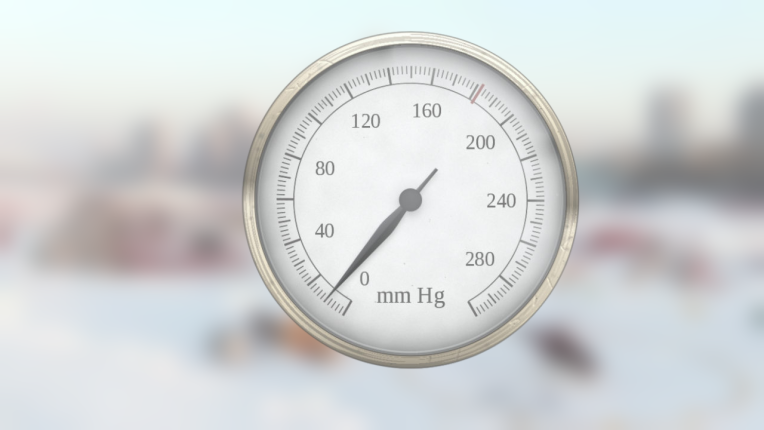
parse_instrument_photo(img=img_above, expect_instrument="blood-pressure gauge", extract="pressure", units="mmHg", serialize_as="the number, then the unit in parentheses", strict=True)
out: 10 (mmHg)
